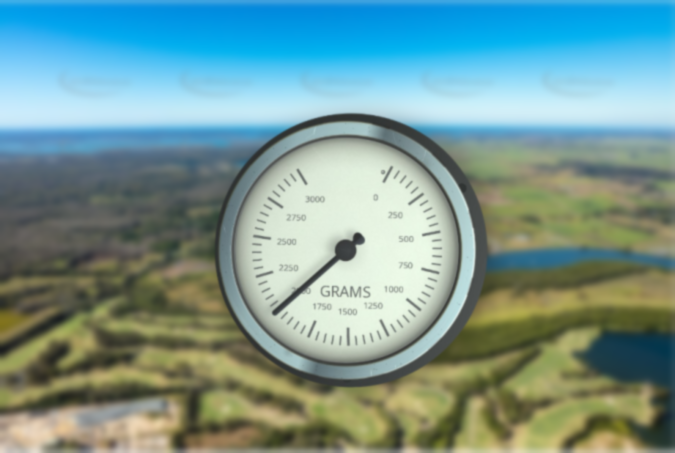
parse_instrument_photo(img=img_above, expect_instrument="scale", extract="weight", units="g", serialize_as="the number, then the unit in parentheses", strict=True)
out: 2000 (g)
